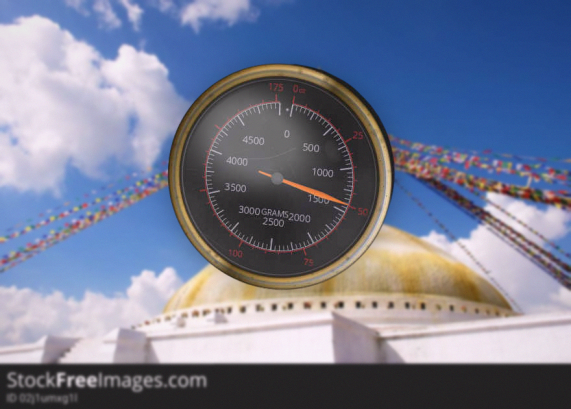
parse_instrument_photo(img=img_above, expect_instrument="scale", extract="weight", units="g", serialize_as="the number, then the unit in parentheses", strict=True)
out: 1400 (g)
